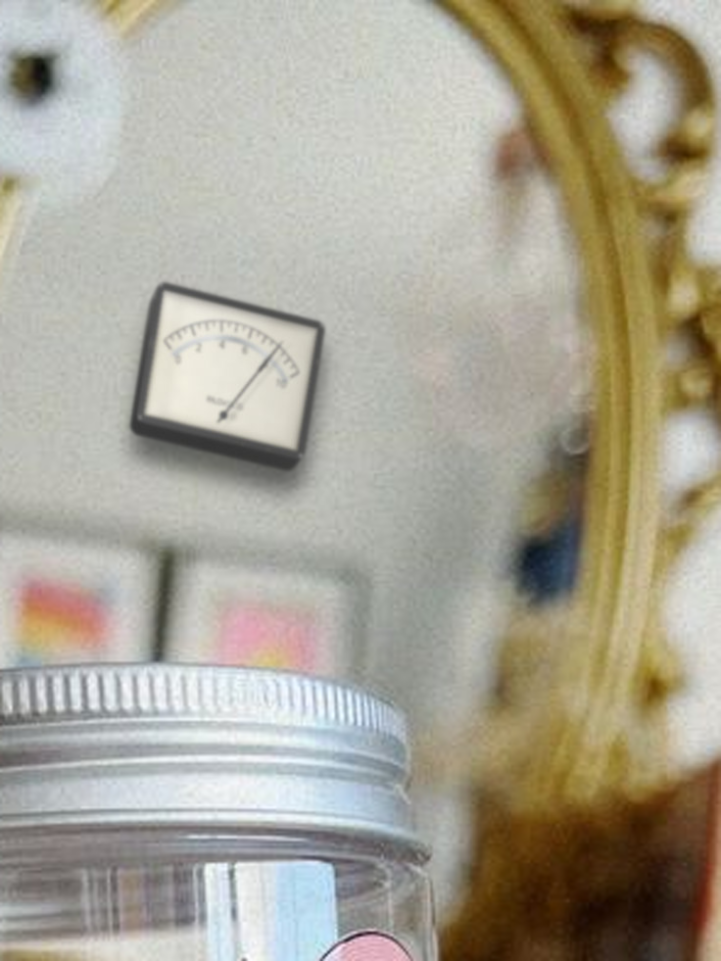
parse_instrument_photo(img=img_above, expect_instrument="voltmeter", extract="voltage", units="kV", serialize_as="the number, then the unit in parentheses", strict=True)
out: 8 (kV)
